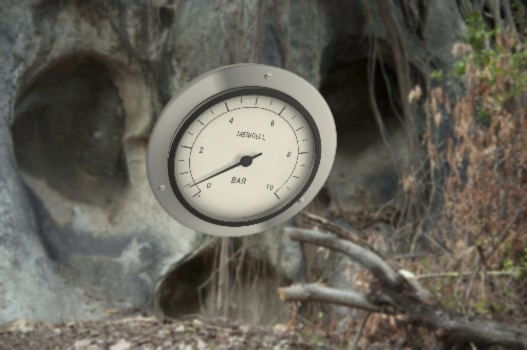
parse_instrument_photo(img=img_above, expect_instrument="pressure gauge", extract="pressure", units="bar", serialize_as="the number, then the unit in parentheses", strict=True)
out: 0.5 (bar)
